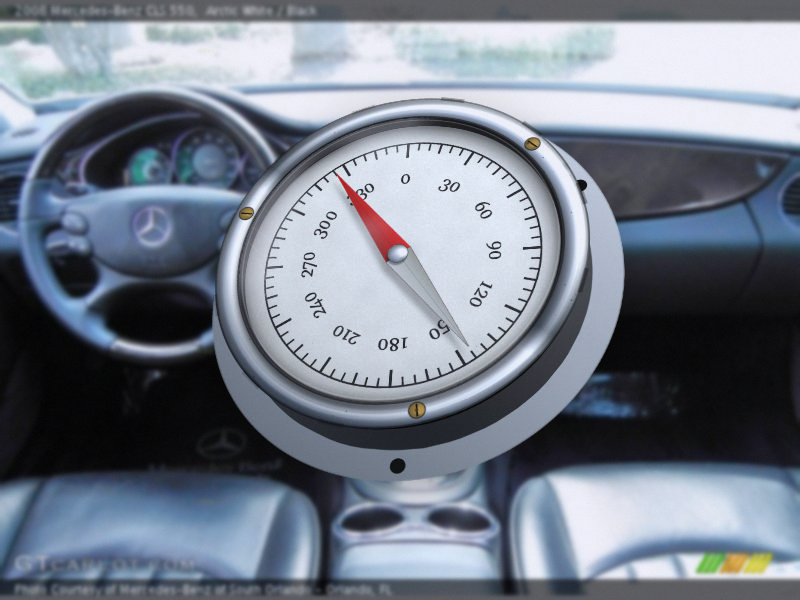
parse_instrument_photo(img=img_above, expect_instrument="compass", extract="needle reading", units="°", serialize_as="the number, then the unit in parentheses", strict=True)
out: 325 (°)
